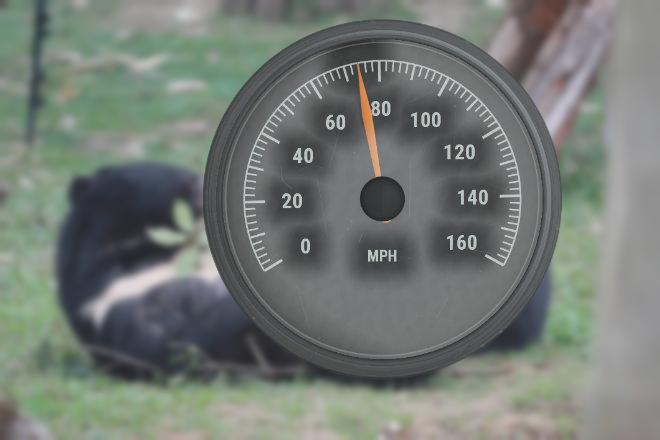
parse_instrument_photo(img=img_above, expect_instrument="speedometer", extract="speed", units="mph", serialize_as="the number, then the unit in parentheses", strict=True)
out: 74 (mph)
